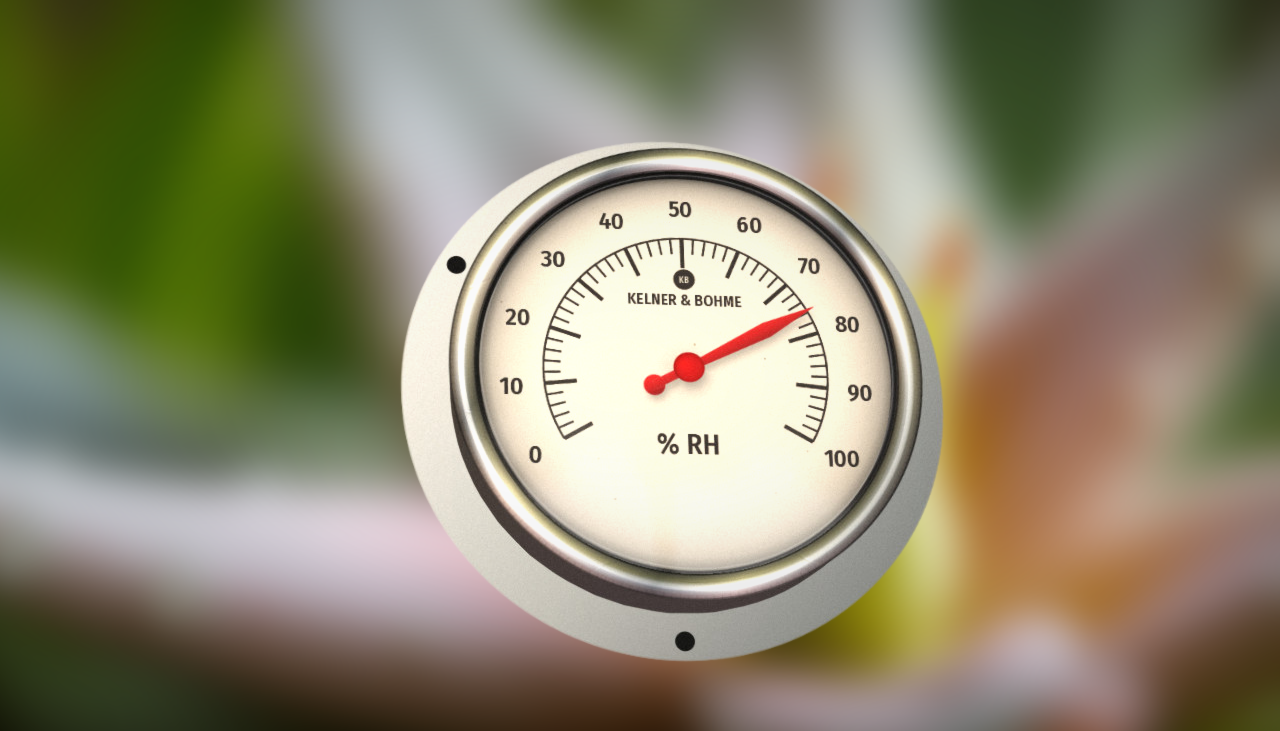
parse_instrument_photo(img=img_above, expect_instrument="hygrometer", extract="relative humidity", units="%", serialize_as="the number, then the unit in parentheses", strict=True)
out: 76 (%)
